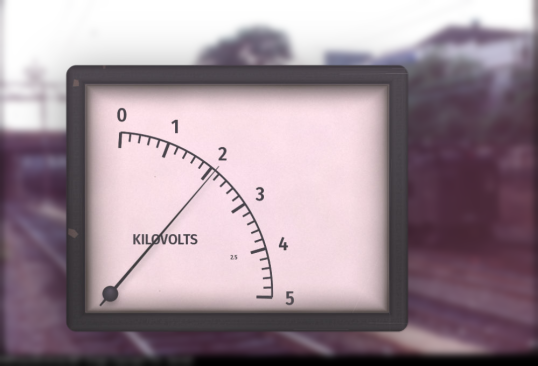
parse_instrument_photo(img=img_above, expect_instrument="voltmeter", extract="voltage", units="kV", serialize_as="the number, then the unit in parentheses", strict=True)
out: 2.1 (kV)
